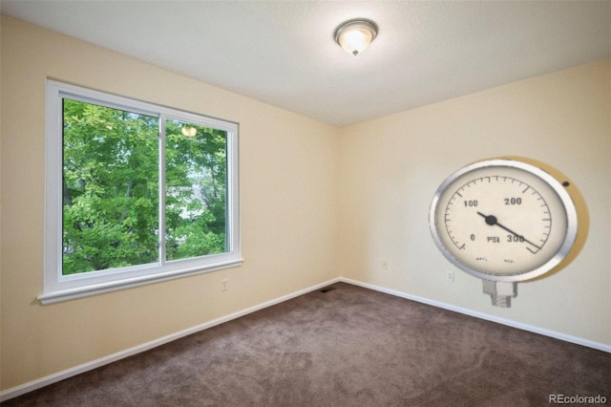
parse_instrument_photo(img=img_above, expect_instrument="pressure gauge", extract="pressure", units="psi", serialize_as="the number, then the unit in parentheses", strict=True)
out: 290 (psi)
